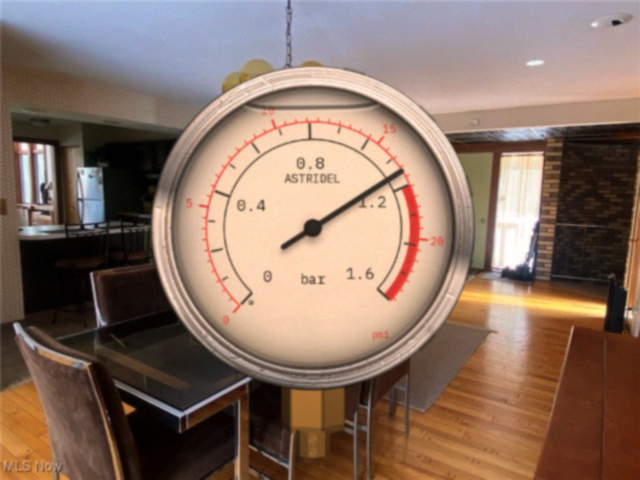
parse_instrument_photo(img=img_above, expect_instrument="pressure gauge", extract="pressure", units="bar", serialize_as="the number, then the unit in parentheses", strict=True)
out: 1.15 (bar)
